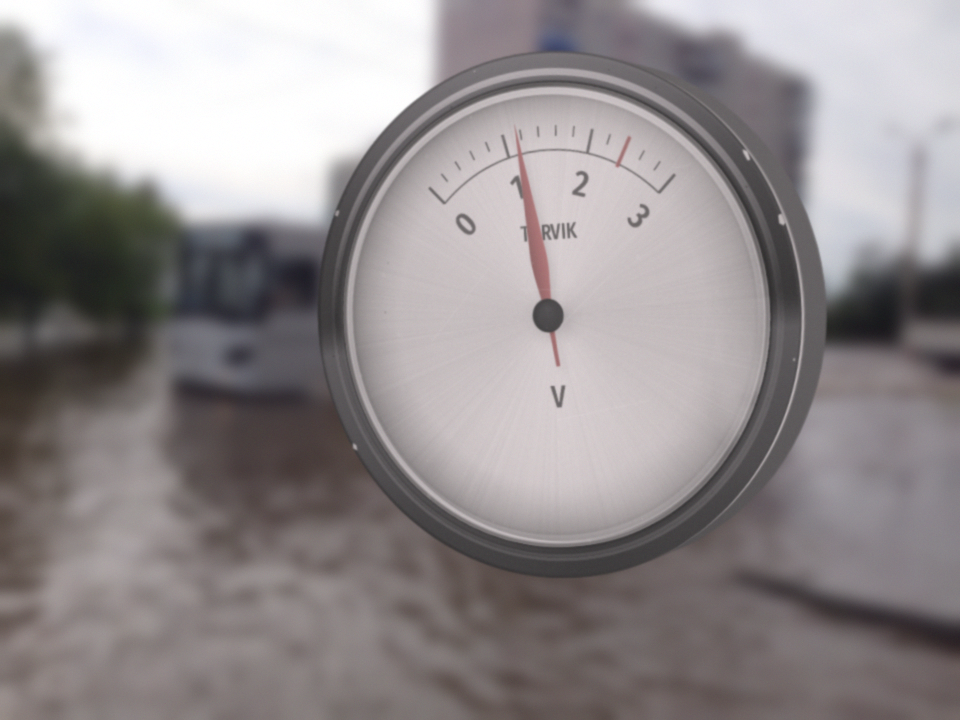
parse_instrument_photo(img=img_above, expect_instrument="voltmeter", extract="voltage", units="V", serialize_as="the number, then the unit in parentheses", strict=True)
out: 1.2 (V)
